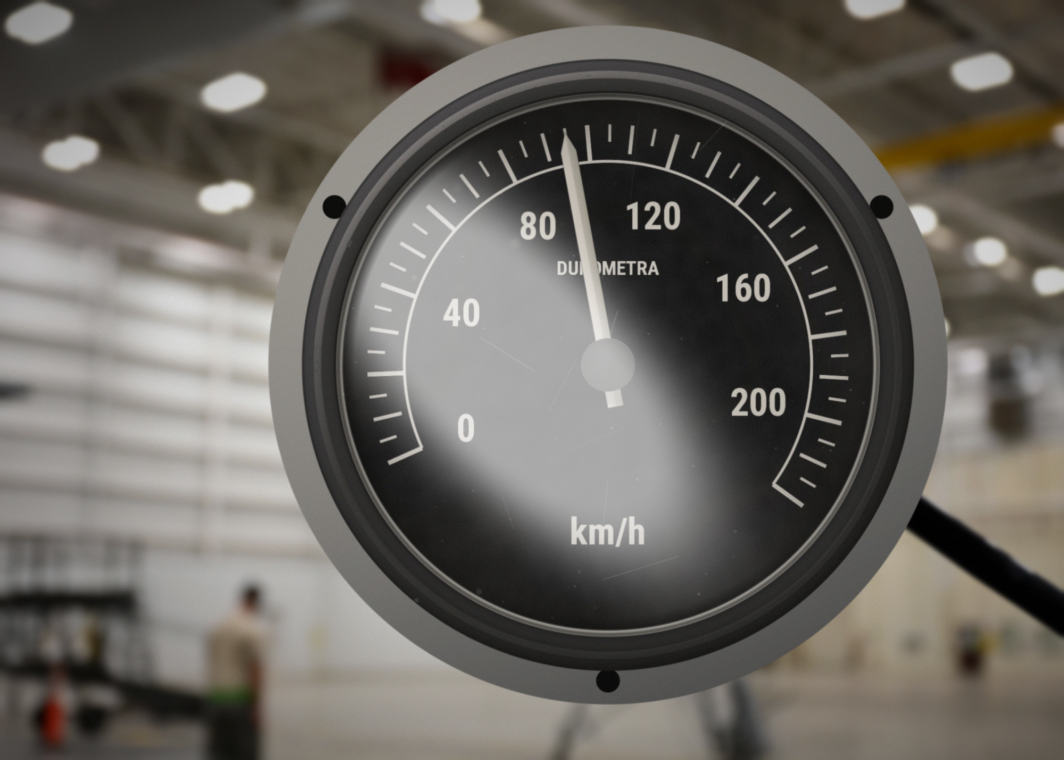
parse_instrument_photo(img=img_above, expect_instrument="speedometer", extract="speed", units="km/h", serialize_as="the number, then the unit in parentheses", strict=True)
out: 95 (km/h)
